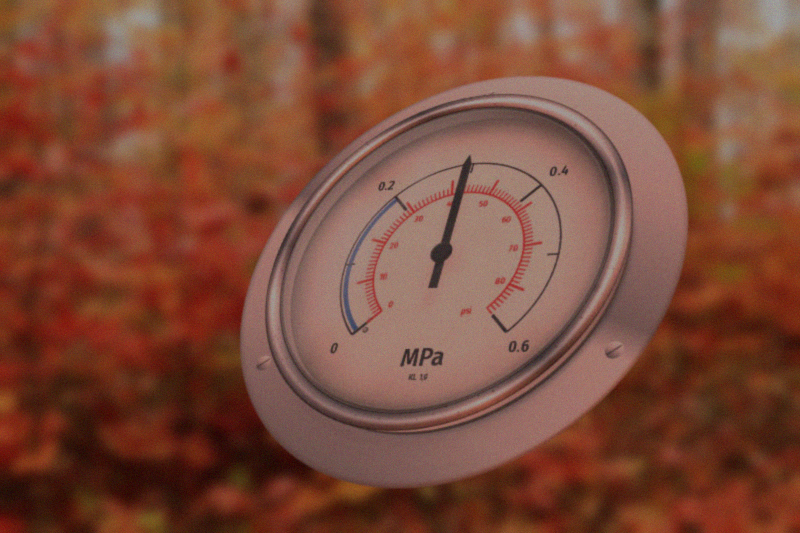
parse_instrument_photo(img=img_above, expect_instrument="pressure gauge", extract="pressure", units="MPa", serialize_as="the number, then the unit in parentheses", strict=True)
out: 0.3 (MPa)
